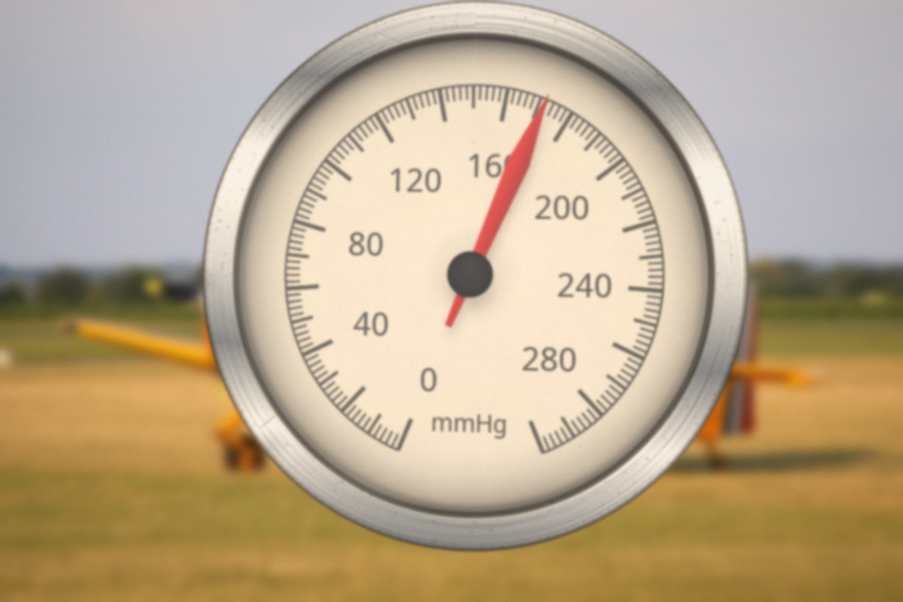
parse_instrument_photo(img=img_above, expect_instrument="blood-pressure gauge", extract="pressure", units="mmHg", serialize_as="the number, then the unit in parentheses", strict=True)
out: 172 (mmHg)
